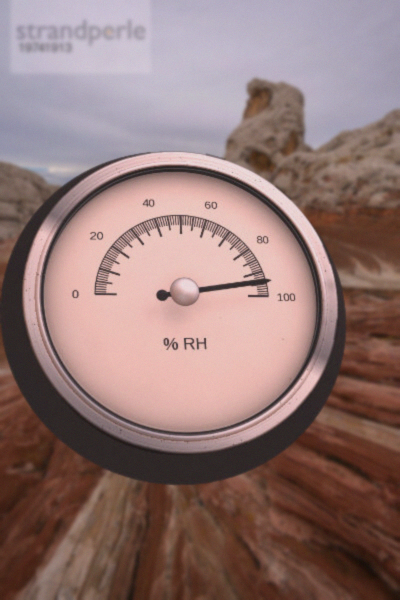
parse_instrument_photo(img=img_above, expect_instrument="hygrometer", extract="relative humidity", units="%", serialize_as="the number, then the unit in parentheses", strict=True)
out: 95 (%)
